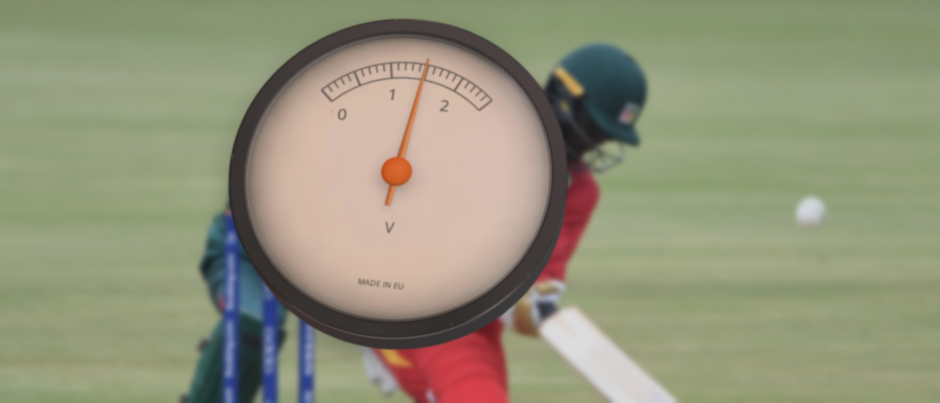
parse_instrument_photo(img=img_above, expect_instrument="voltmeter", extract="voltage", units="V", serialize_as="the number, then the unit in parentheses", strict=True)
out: 1.5 (V)
